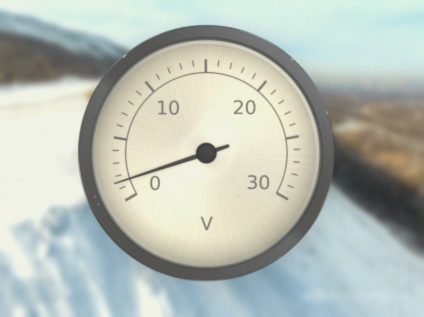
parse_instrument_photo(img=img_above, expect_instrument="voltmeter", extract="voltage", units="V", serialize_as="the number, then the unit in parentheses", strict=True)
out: 1.5 (V)
